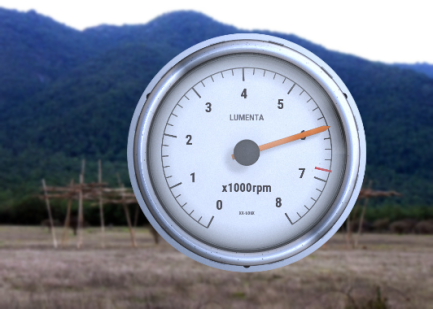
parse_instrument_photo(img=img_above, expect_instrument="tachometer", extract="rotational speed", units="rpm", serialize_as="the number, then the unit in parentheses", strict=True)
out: 6000 (rpm)
